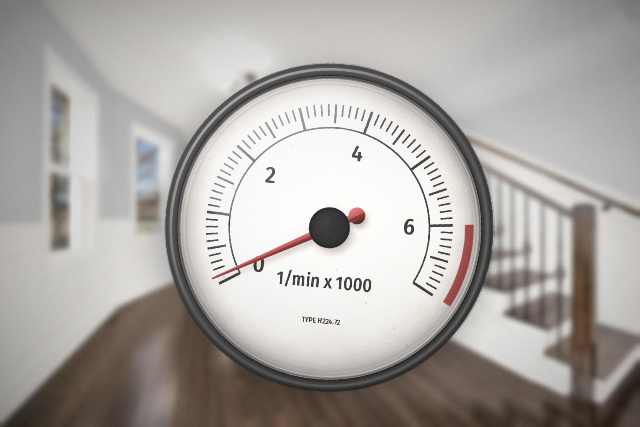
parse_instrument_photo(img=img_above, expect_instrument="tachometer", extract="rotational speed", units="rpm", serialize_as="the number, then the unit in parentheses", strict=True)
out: 100 (rpm)
